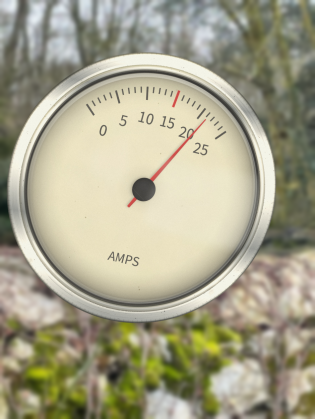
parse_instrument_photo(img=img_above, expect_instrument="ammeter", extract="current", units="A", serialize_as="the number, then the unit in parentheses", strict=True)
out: 21 (A)
